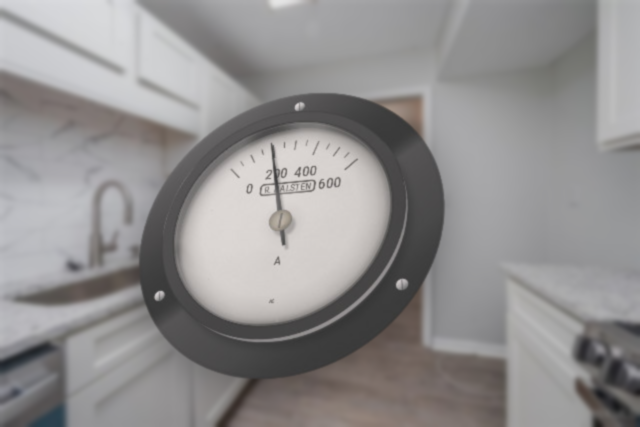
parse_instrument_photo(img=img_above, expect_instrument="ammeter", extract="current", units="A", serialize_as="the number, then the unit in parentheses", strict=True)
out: 200 (A)
